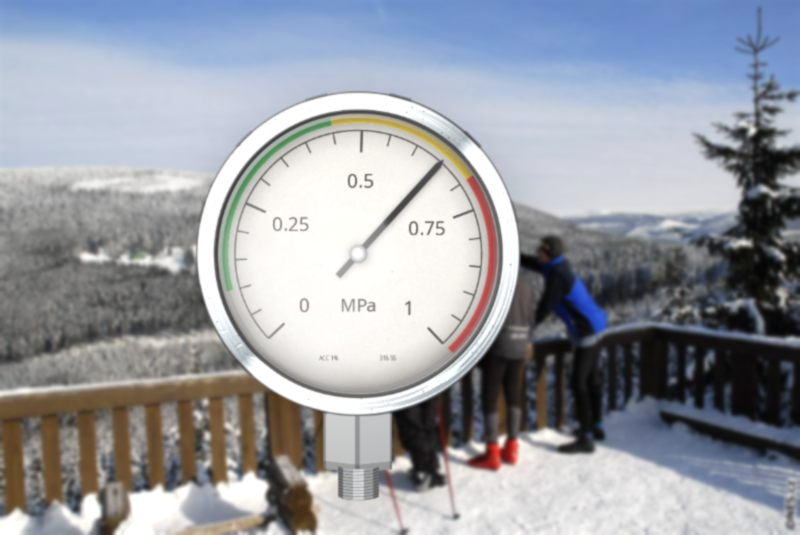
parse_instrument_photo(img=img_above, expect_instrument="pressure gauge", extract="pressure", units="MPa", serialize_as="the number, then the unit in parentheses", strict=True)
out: 0.65 (MPa)
